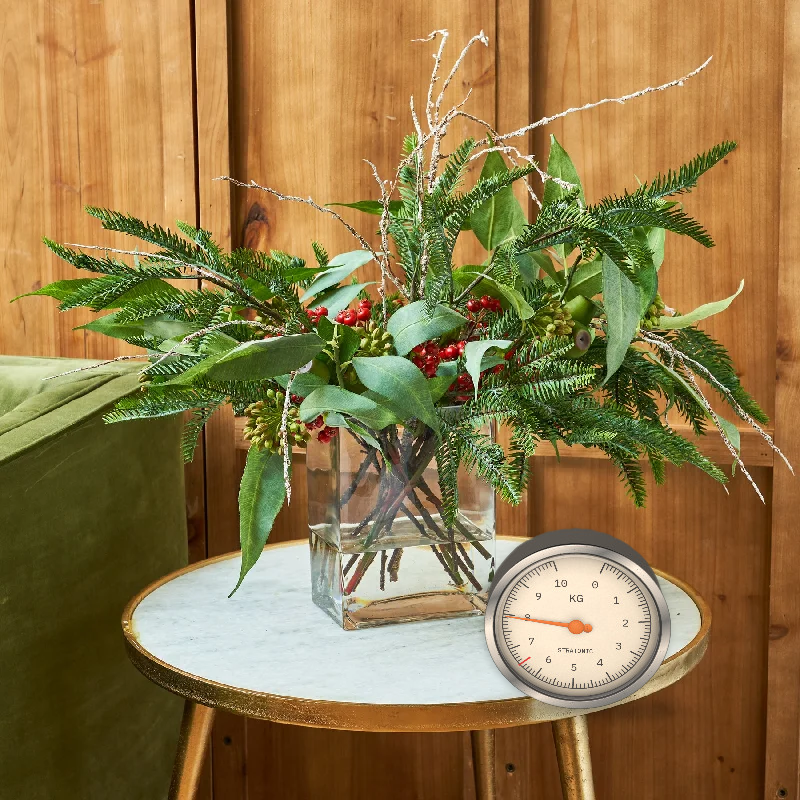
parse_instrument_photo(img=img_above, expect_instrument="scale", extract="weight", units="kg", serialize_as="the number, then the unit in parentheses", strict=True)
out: 8 (kg)
